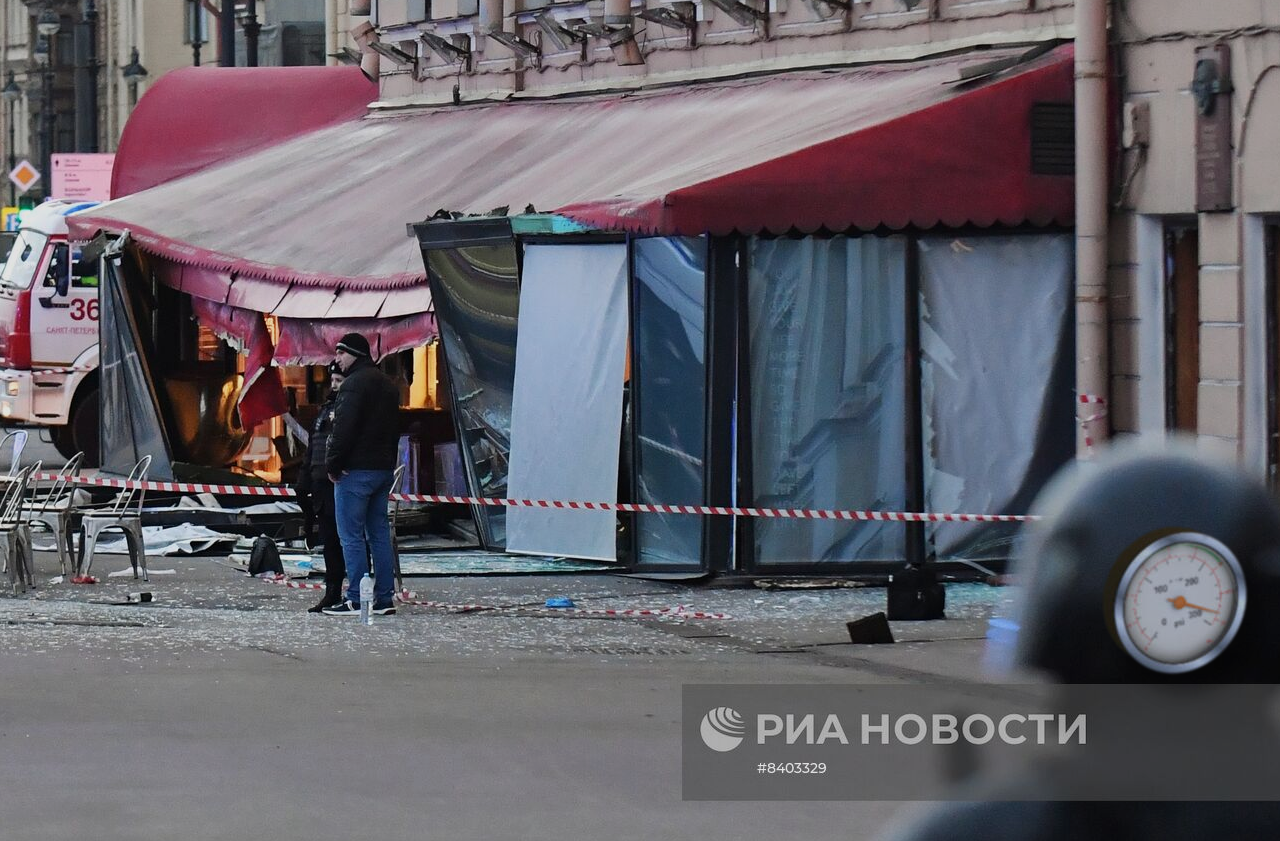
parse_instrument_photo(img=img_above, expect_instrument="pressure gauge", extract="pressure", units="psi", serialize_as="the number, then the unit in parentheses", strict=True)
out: 280 (psi)
